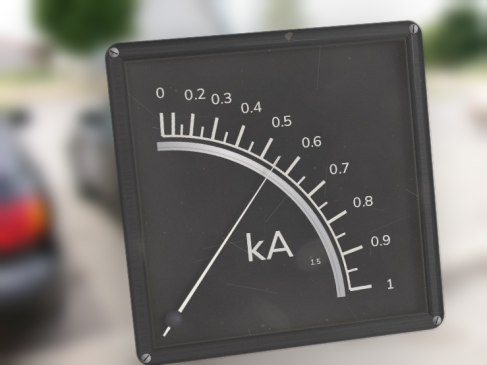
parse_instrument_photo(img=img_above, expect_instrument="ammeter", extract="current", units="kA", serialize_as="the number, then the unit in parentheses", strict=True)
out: 0.55 (kA)
